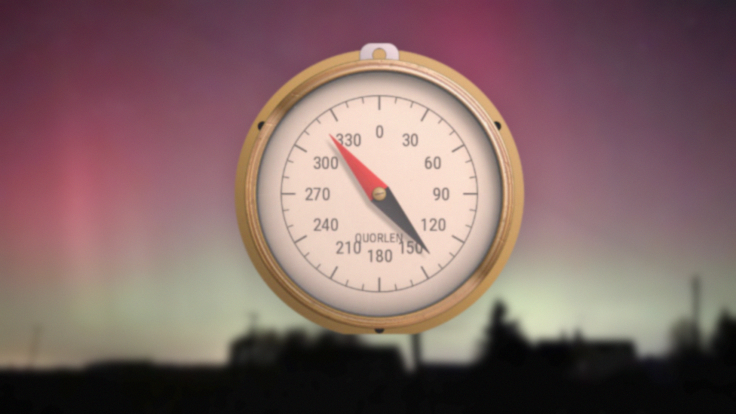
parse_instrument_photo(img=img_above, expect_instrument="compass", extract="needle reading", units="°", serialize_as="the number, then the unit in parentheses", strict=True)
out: 320 (°)
